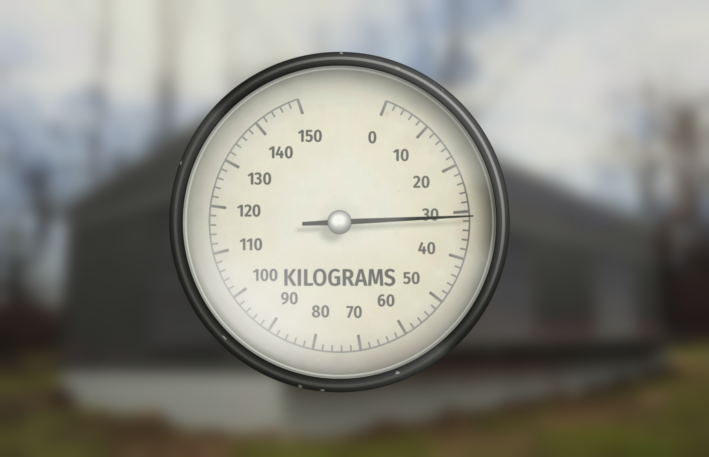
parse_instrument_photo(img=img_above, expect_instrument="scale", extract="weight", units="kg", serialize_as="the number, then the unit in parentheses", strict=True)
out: 31 (kg)
